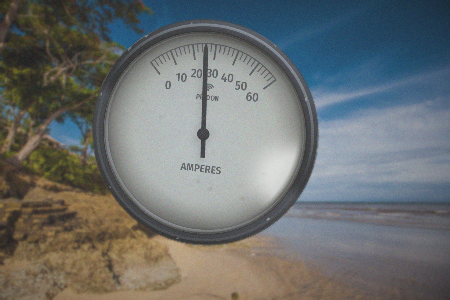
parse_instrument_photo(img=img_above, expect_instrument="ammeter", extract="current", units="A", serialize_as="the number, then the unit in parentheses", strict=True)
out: 26 (A)
